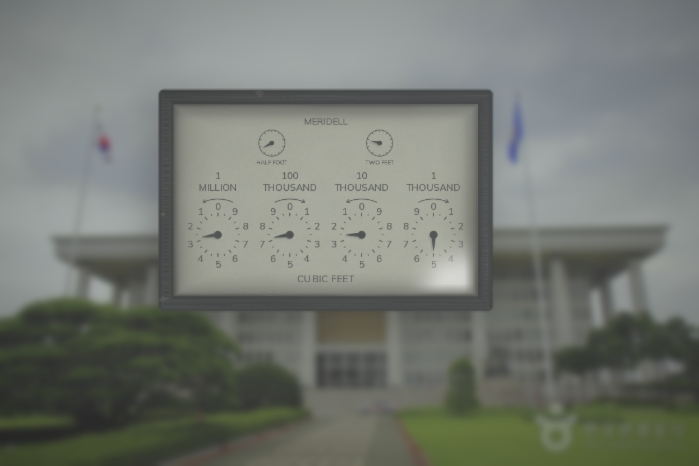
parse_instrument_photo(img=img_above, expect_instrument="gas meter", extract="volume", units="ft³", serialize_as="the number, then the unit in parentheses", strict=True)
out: 272500 (ft³)
